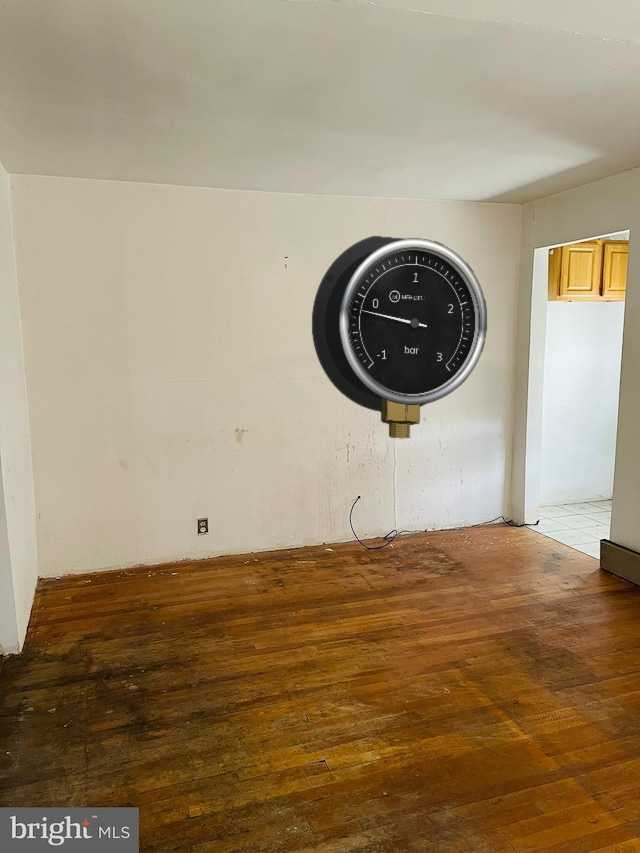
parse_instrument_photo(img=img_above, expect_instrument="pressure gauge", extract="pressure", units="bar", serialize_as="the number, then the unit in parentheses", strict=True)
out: -0.2 (bar)
